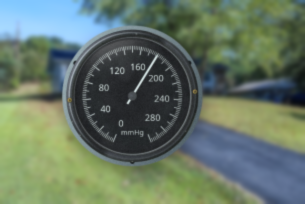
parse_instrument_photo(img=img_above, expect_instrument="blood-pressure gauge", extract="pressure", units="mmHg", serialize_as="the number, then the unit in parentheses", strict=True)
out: 180 (mmHg)
